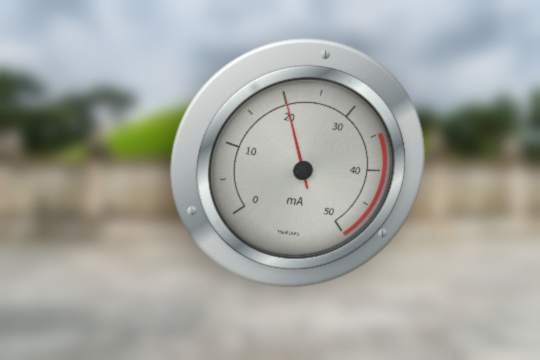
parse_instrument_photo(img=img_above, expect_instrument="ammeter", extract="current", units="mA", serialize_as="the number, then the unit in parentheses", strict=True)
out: 20 (mA)
